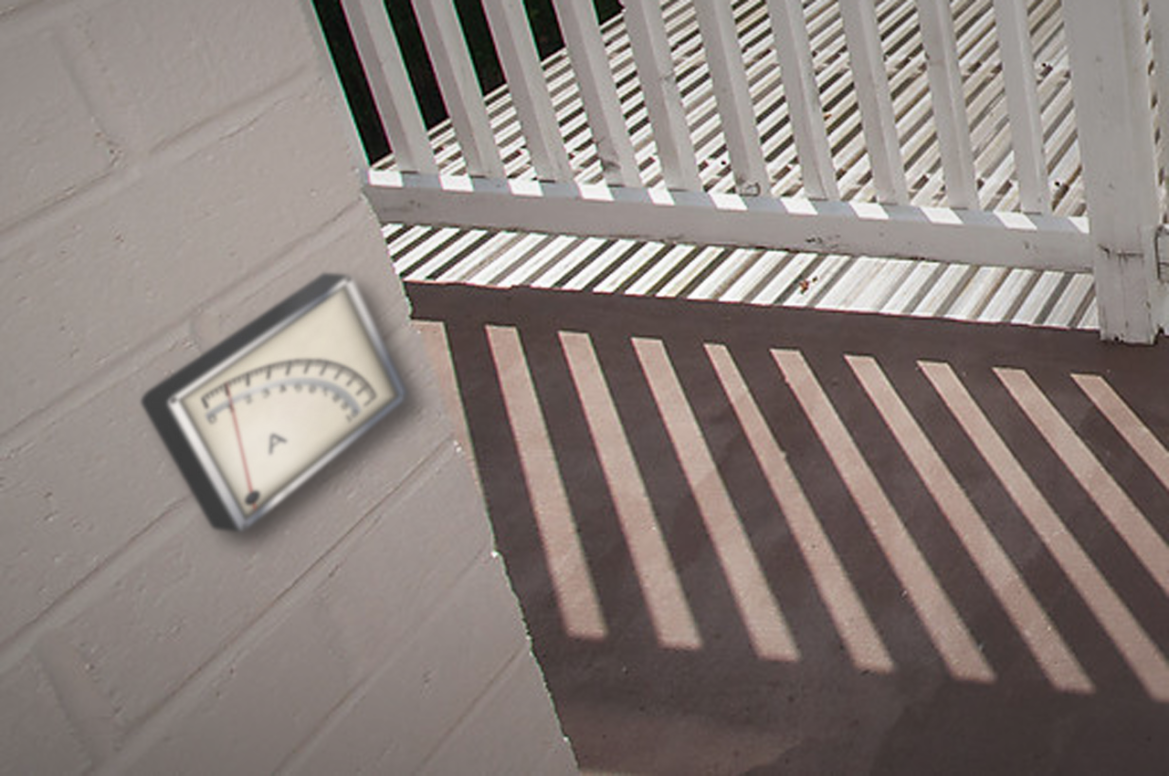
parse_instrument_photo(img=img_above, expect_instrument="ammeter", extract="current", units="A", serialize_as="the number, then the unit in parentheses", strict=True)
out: 1 (A)
